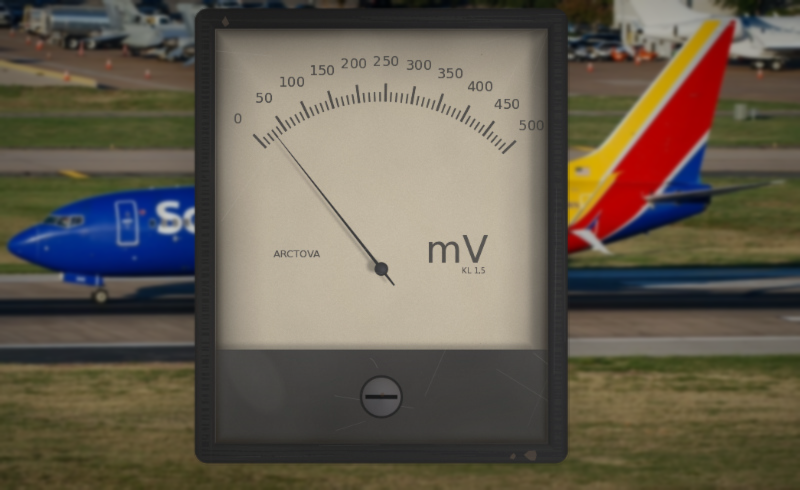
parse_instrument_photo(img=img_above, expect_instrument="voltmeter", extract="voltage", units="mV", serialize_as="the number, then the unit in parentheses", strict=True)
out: 30 (mV)
